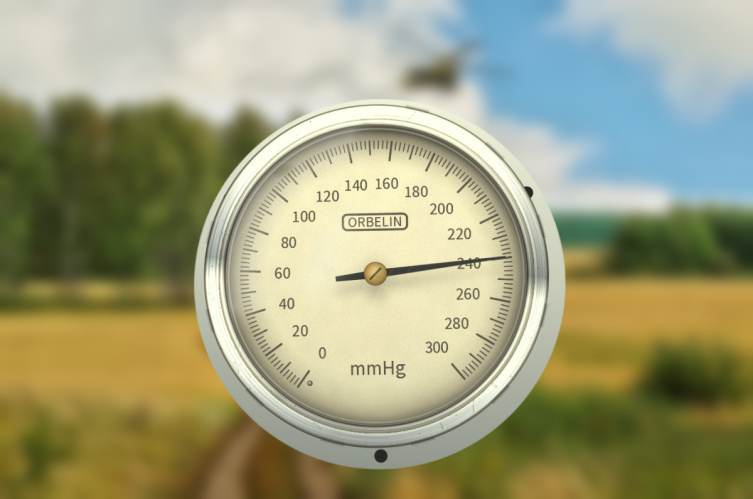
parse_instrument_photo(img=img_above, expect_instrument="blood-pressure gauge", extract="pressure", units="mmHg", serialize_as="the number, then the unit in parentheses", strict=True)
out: 240 (mmHg)
